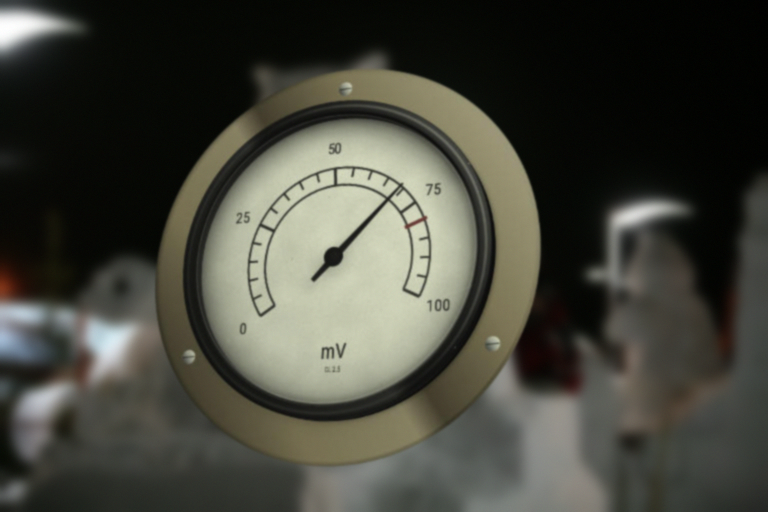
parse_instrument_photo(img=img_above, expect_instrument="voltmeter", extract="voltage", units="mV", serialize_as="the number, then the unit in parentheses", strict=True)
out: 70 (mV)
